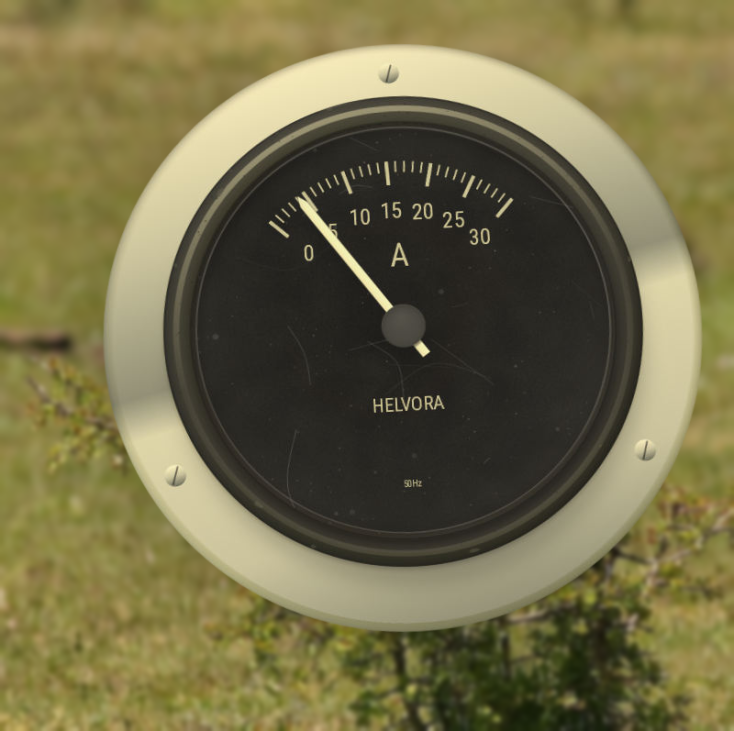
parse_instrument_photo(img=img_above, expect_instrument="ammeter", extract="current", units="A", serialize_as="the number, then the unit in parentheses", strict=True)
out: 4 (A)
